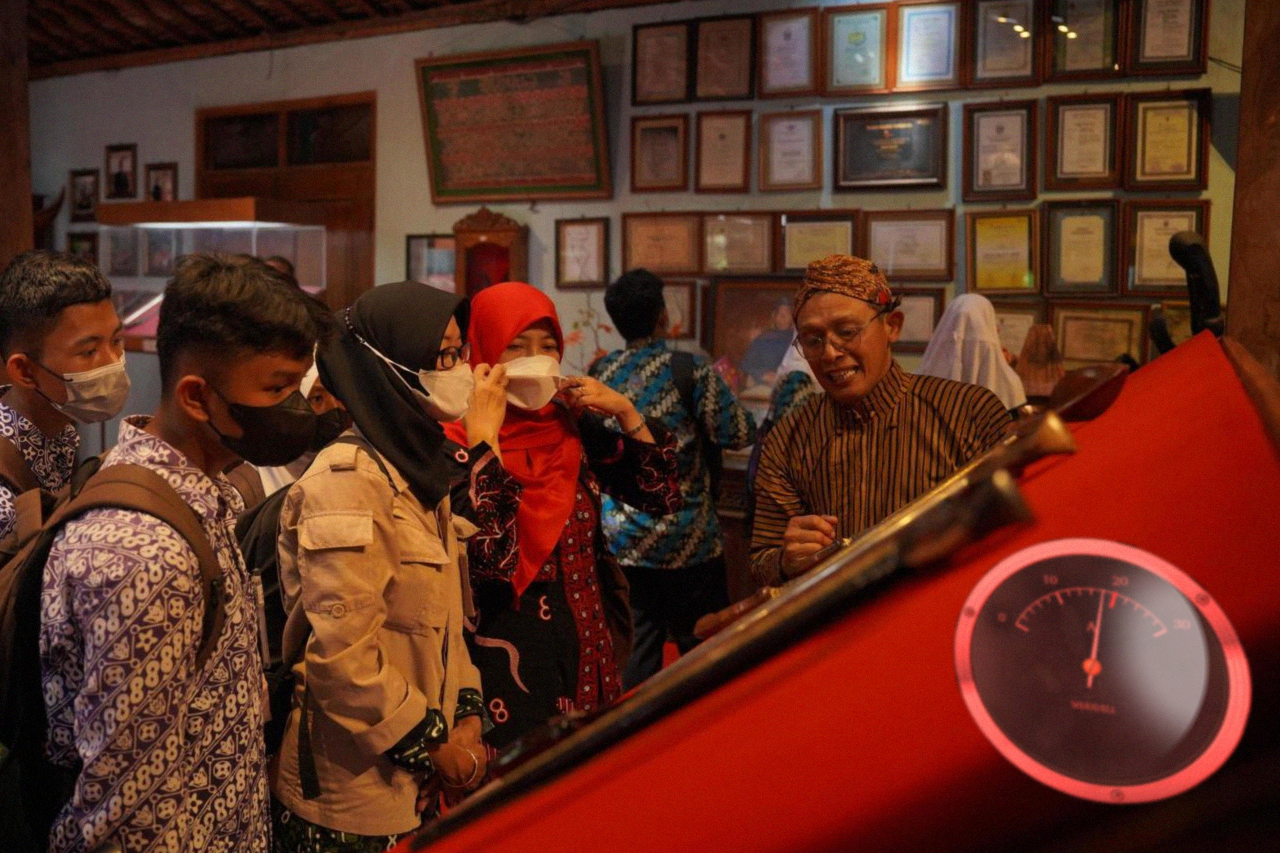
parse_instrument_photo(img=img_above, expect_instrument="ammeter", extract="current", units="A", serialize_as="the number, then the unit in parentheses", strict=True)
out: 18 (A)
